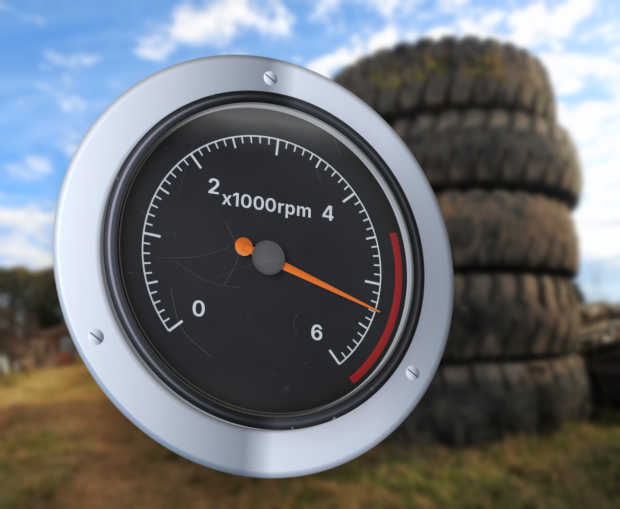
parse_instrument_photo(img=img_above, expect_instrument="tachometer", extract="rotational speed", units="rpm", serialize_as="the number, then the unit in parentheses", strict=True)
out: 5300 (rpm)
